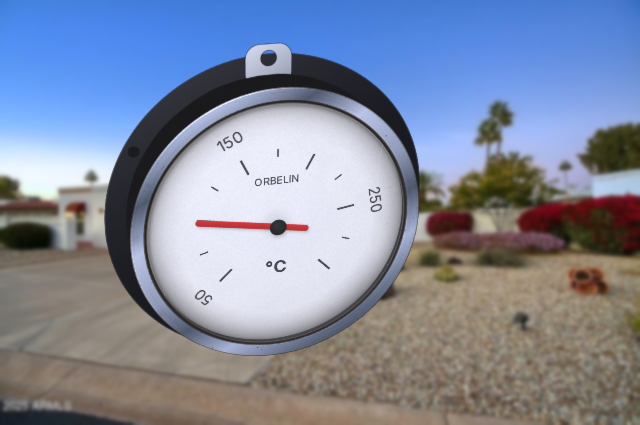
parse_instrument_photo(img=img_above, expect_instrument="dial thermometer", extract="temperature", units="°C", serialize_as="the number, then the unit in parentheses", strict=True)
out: 100 (°C)
